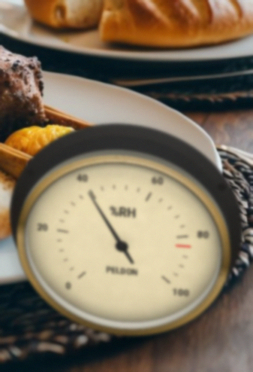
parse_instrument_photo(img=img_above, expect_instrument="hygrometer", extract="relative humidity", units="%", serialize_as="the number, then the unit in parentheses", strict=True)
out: 40 (%)
